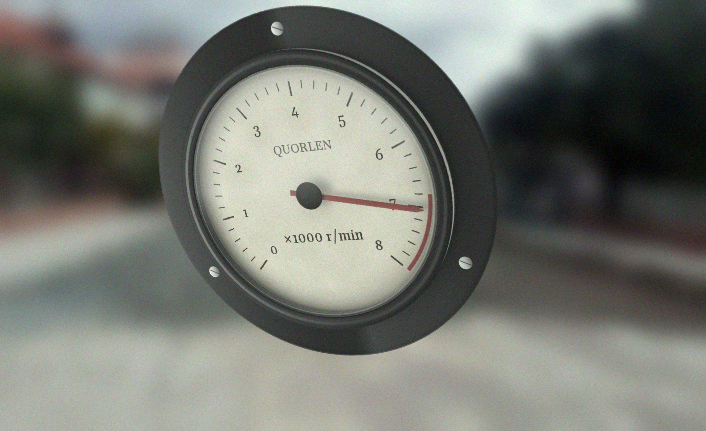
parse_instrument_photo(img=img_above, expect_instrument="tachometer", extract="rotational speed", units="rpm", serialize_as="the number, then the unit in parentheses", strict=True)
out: 7000 (rpm)
